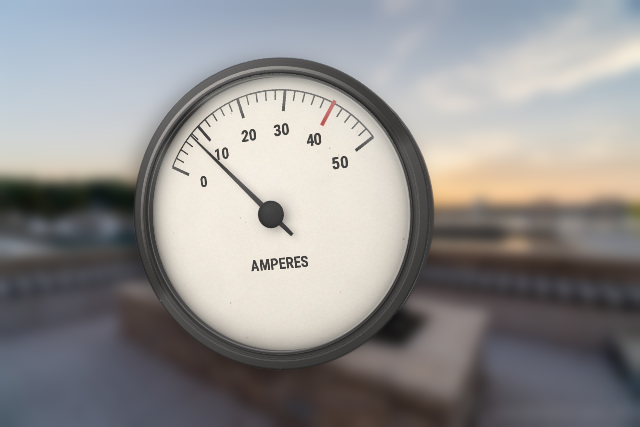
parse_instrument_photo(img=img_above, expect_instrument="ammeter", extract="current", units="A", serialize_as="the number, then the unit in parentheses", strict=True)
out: 8 (A)
